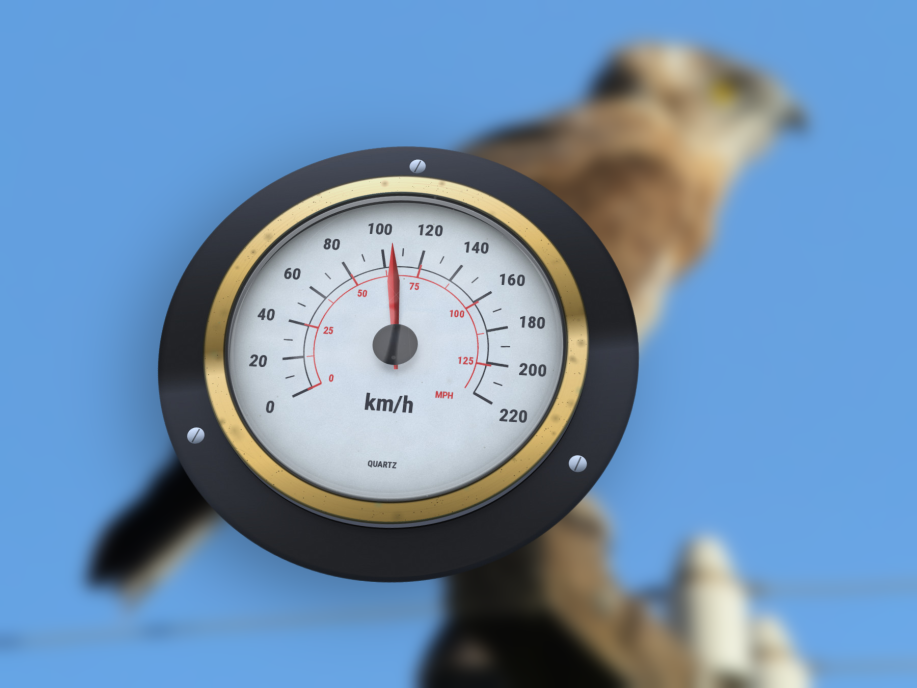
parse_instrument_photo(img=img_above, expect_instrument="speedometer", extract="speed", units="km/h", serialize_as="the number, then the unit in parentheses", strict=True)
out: 105 (km/h)
